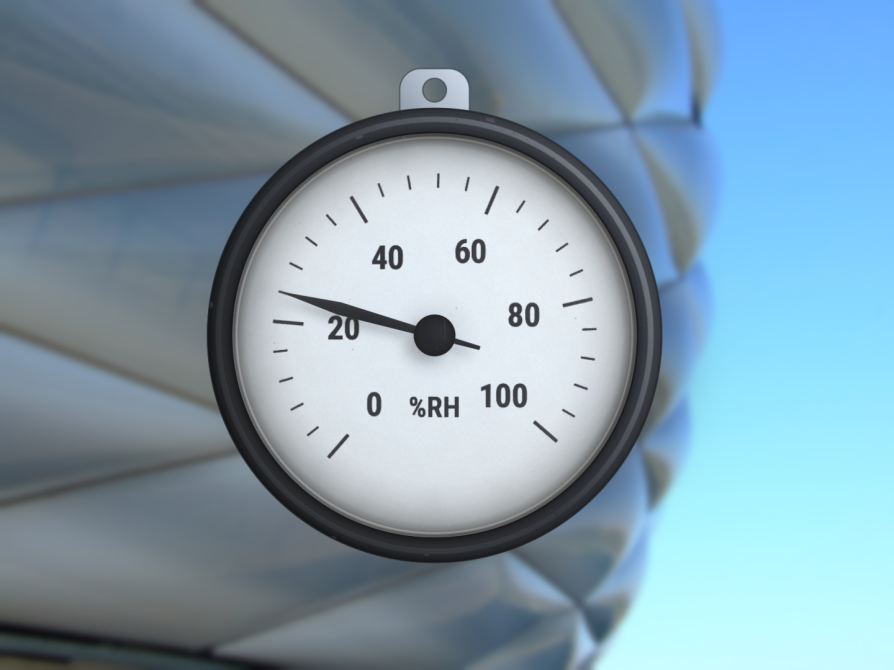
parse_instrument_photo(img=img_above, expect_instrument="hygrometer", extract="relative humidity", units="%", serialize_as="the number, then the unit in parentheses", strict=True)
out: 24 (%)
